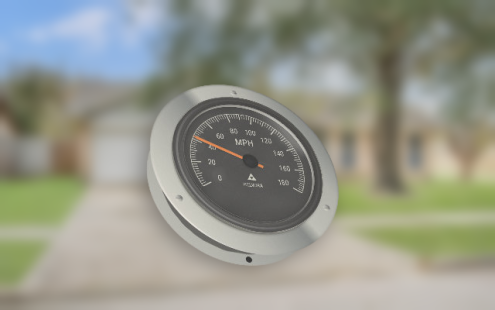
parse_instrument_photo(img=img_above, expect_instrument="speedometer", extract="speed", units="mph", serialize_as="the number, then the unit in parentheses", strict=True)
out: 40 (mph)
